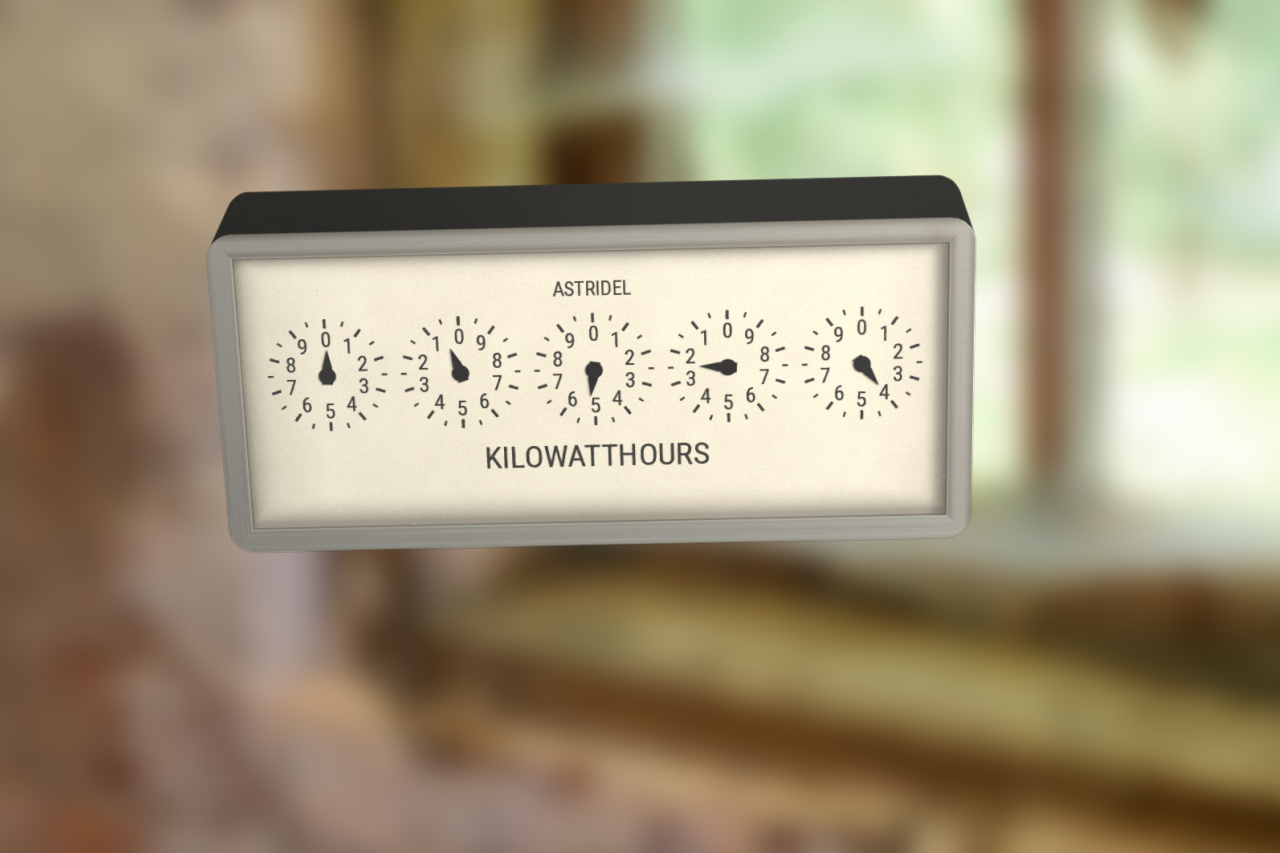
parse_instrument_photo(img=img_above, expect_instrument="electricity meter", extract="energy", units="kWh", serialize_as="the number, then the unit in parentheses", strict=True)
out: 524 (kWh)
